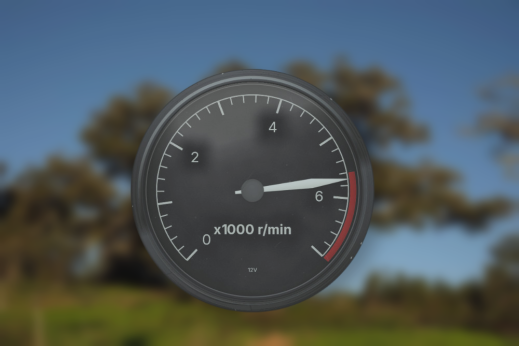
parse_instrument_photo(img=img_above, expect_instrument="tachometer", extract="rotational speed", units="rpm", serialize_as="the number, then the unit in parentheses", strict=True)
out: 5700 (rpm)
